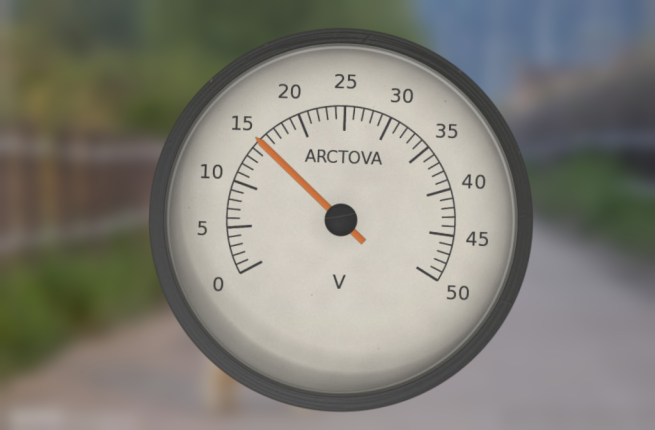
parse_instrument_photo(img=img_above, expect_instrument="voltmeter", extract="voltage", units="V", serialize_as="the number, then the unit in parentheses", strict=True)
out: 15 (V)
